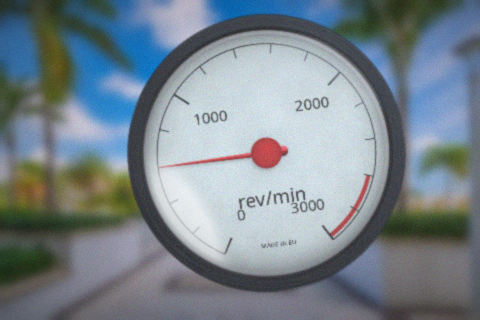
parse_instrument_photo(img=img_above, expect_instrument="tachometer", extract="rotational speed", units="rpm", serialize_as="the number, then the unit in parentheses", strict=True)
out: 600 (rpm)
